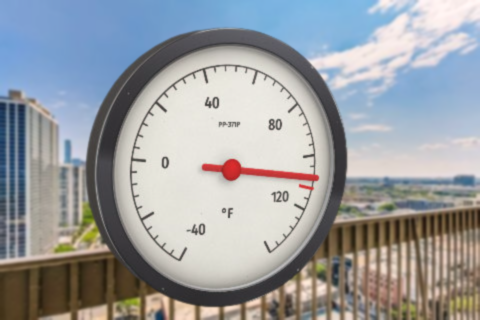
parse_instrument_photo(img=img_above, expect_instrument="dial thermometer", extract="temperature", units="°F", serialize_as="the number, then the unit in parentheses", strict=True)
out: 108 (°F)
